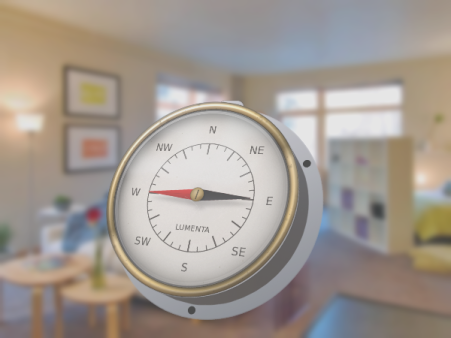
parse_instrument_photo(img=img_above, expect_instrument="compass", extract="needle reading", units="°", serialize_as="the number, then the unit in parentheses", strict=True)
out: 270 (°)
